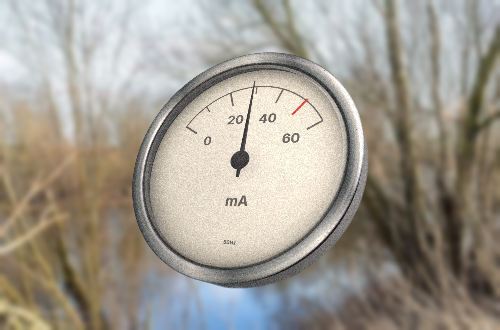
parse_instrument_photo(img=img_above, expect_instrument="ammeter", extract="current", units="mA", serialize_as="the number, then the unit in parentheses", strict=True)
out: 30 (mA)
